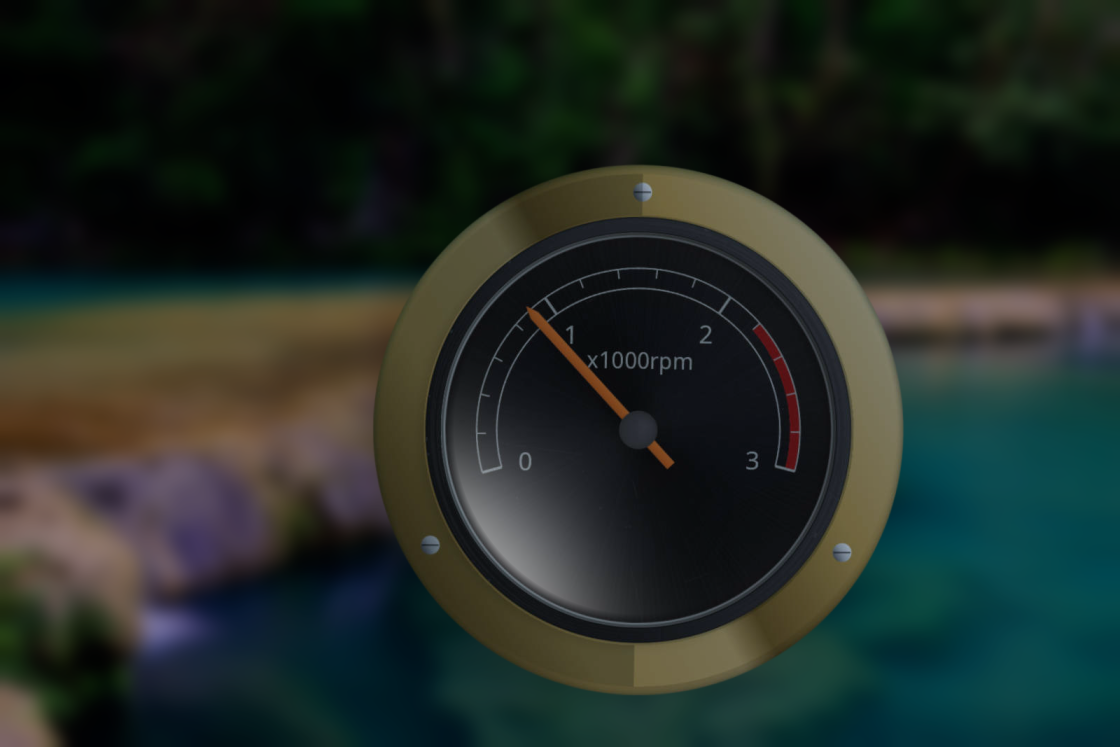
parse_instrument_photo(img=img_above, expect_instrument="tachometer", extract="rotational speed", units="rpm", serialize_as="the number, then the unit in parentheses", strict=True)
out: 900 (rpm)
